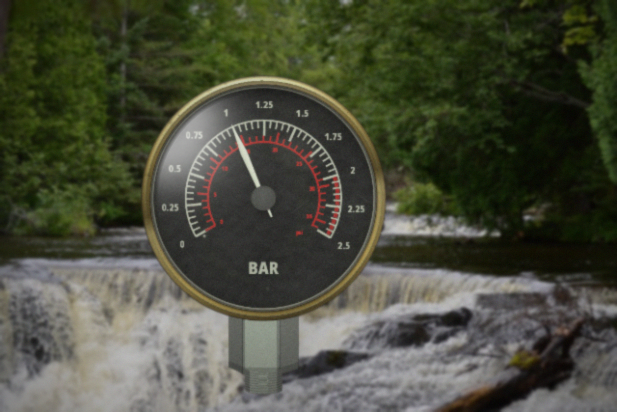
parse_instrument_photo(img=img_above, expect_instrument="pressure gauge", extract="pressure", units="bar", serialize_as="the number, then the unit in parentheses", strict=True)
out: 1 (bar)
